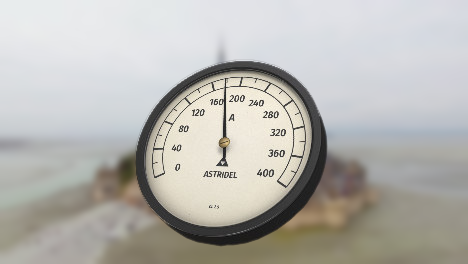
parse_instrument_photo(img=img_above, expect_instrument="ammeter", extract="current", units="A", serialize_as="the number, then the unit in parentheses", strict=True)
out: 180 (A)
